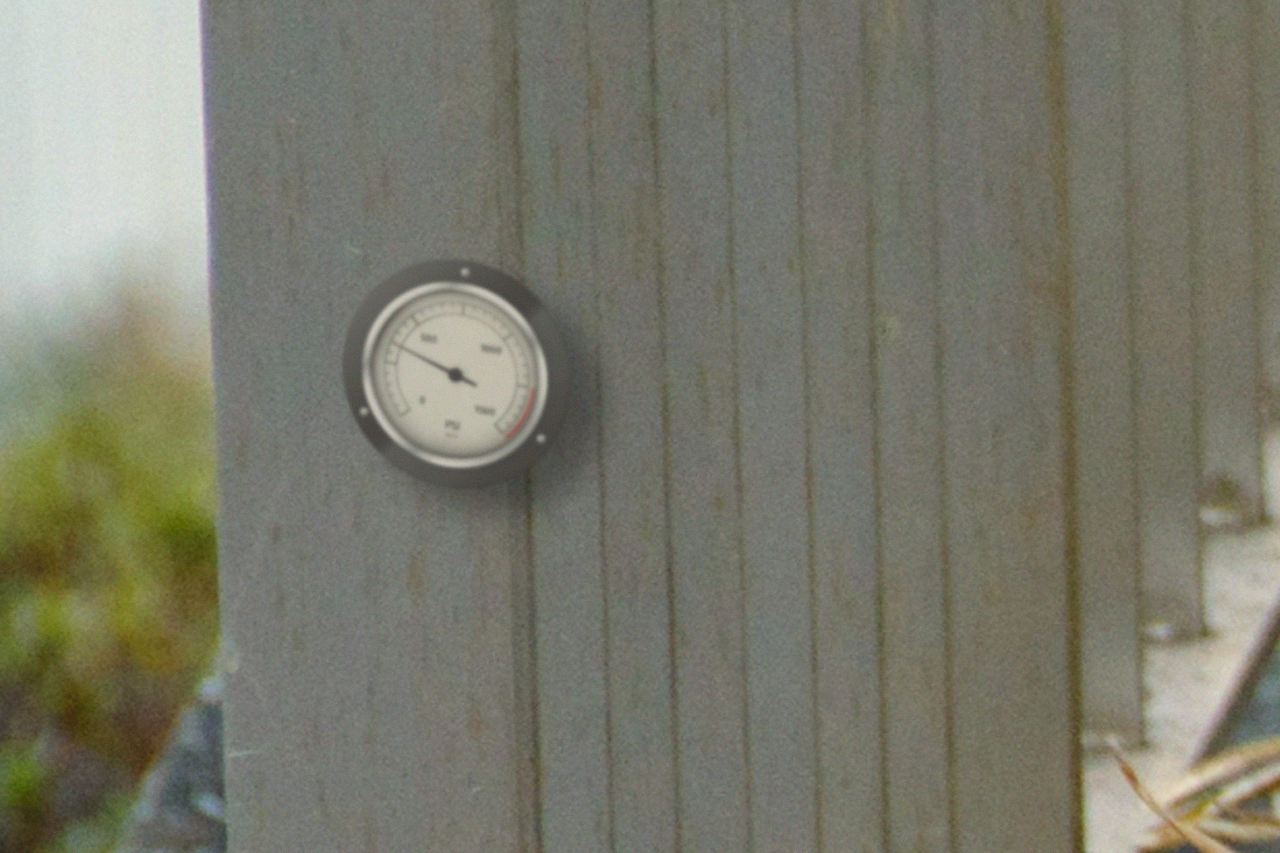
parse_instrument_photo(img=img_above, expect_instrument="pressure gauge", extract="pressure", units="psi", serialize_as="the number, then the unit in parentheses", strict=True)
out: 350 (psi)
